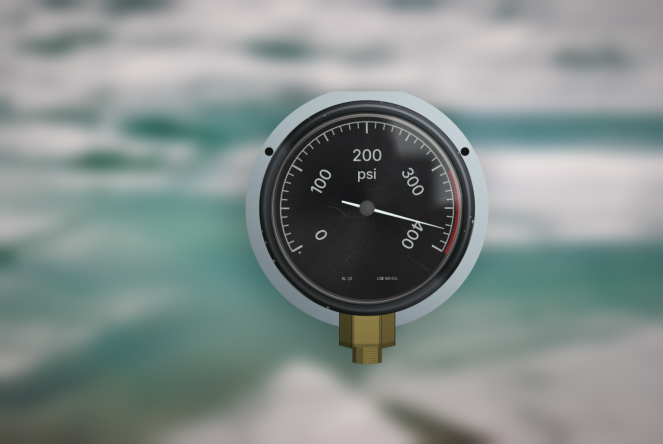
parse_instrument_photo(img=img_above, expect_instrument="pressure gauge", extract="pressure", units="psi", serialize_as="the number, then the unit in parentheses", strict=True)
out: 375 (psi)
